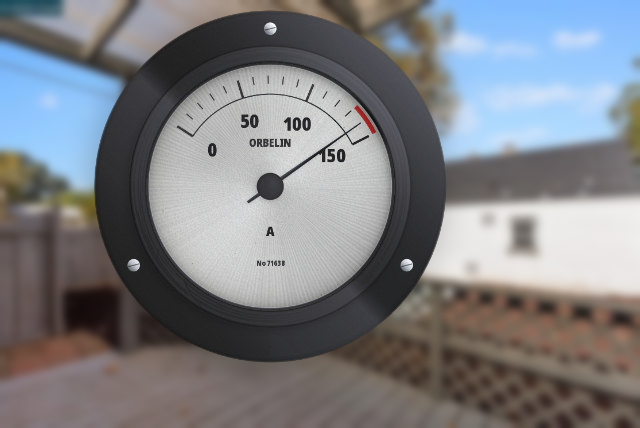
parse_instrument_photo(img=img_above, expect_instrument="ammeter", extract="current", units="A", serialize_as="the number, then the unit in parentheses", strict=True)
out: 140 (A)
